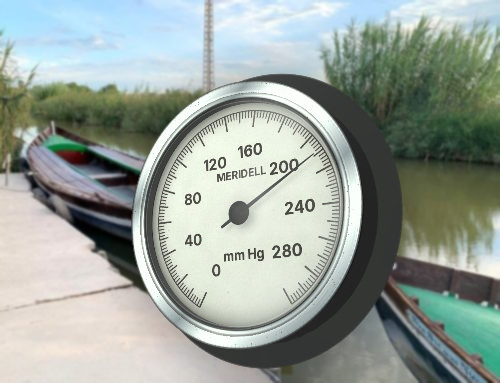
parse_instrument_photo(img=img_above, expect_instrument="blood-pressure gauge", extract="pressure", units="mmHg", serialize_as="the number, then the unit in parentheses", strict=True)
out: 210 (mmHg)
